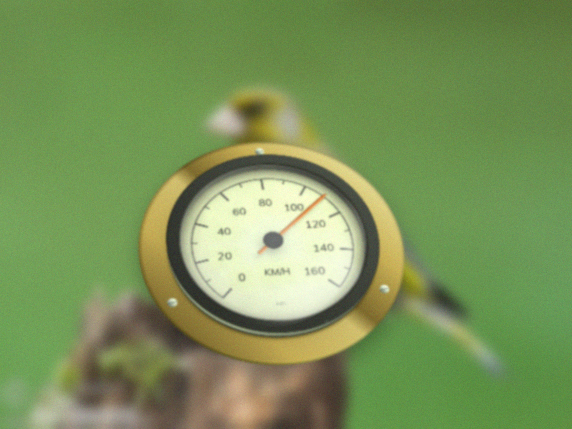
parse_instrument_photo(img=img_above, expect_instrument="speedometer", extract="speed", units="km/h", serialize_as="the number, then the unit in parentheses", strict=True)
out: 110 (km/h)
